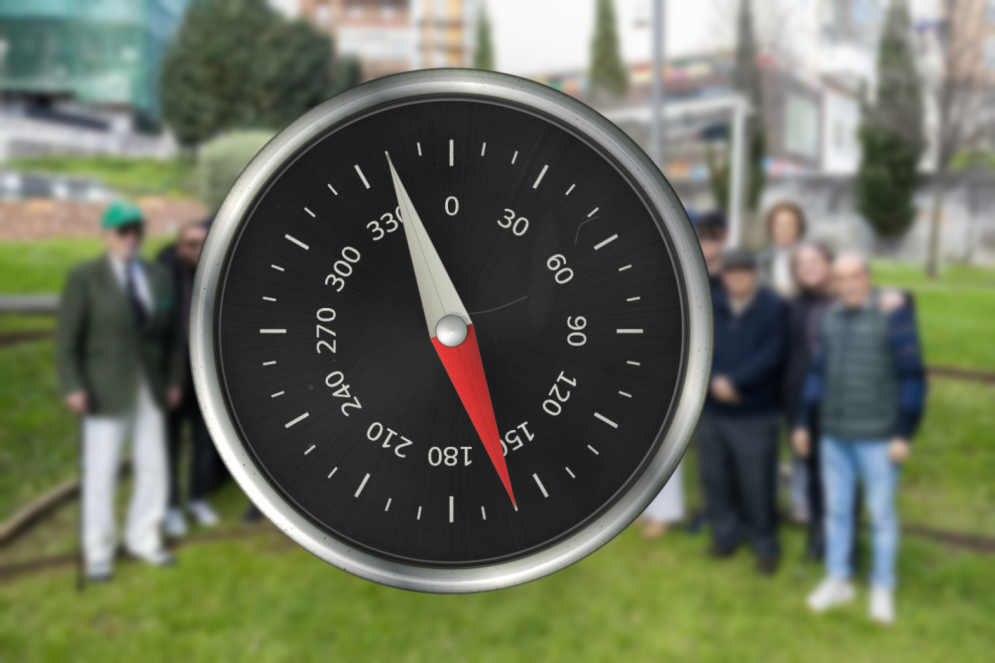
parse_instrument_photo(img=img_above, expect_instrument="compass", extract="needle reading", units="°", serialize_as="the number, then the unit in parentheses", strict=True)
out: 160 (°)
